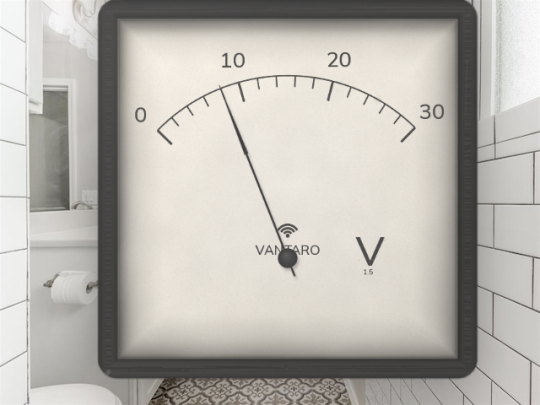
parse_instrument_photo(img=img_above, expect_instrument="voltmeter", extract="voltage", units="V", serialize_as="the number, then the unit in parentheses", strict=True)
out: 8 (V)
